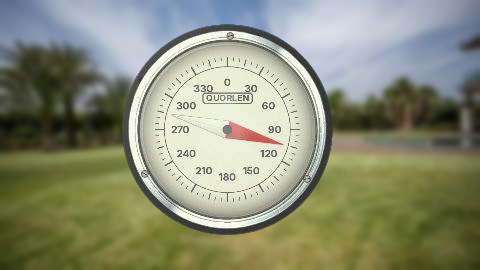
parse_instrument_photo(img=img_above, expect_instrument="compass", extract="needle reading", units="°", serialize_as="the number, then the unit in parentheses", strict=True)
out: 105 (°)
